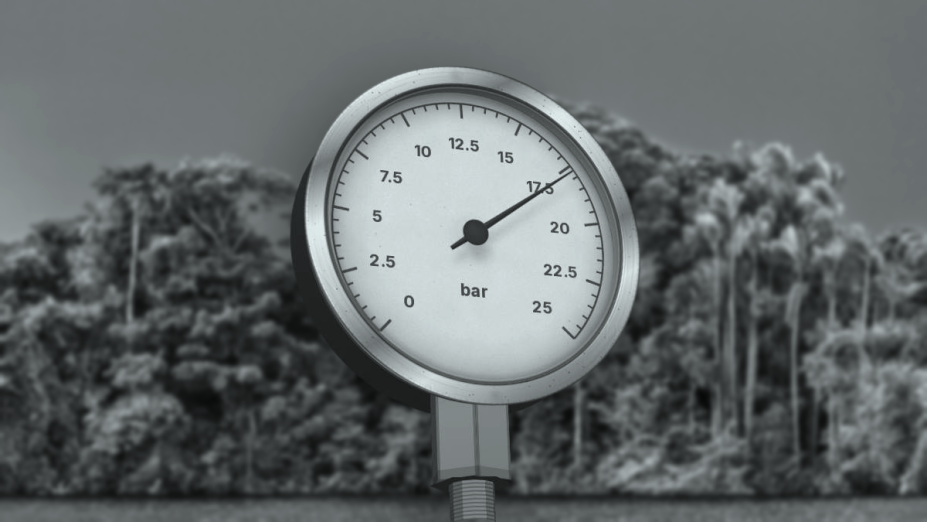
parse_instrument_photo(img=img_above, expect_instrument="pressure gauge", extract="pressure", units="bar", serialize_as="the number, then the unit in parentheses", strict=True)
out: 17.75 (bar)
